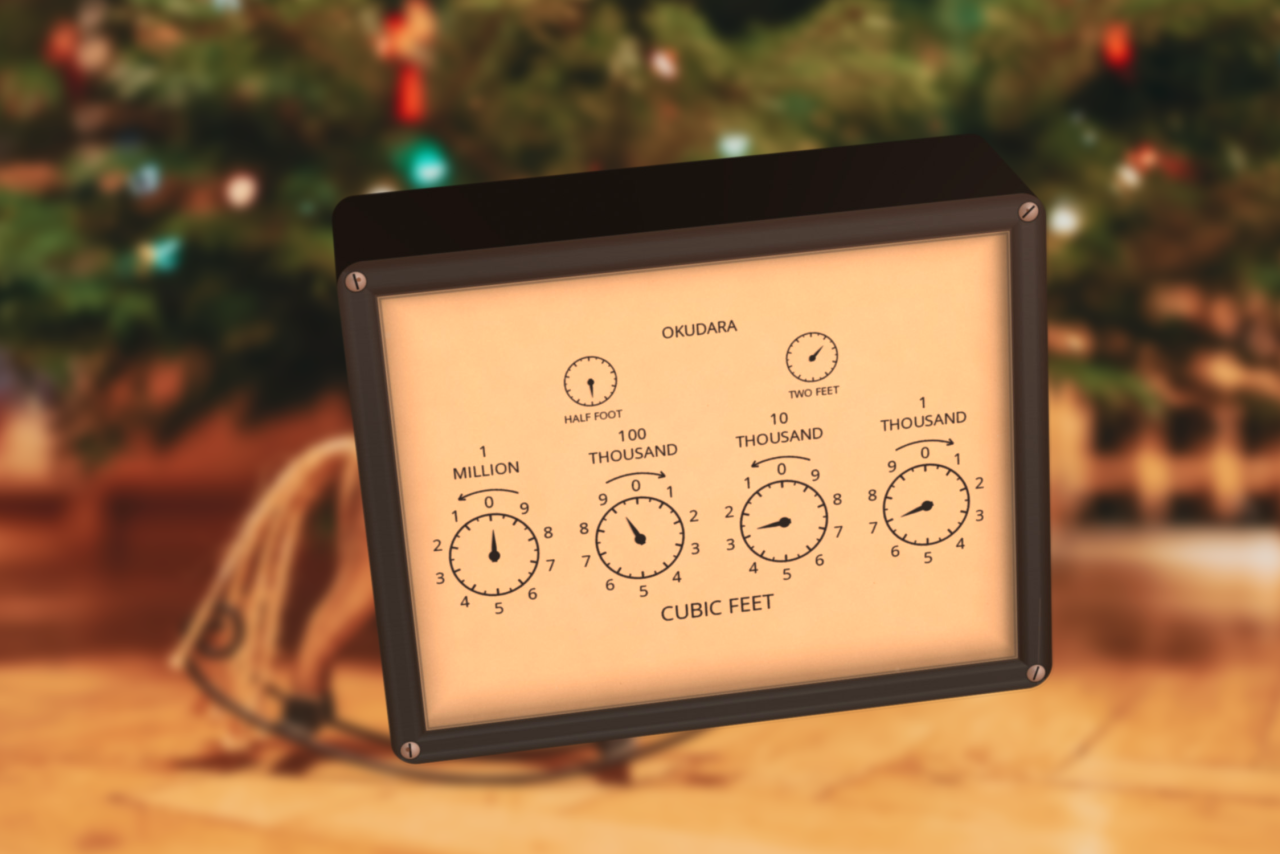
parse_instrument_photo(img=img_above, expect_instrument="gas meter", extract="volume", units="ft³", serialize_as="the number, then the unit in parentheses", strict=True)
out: 992700 (ft³)
